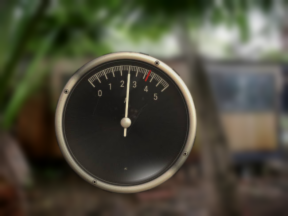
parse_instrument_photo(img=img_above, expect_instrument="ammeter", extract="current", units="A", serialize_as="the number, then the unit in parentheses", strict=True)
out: 2.5 (A)
